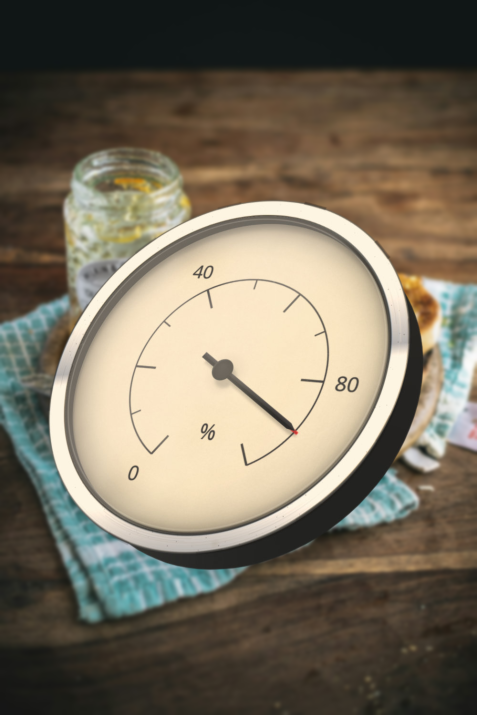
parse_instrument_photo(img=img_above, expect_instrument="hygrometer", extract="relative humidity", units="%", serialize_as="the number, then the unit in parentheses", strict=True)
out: 90 (%)
